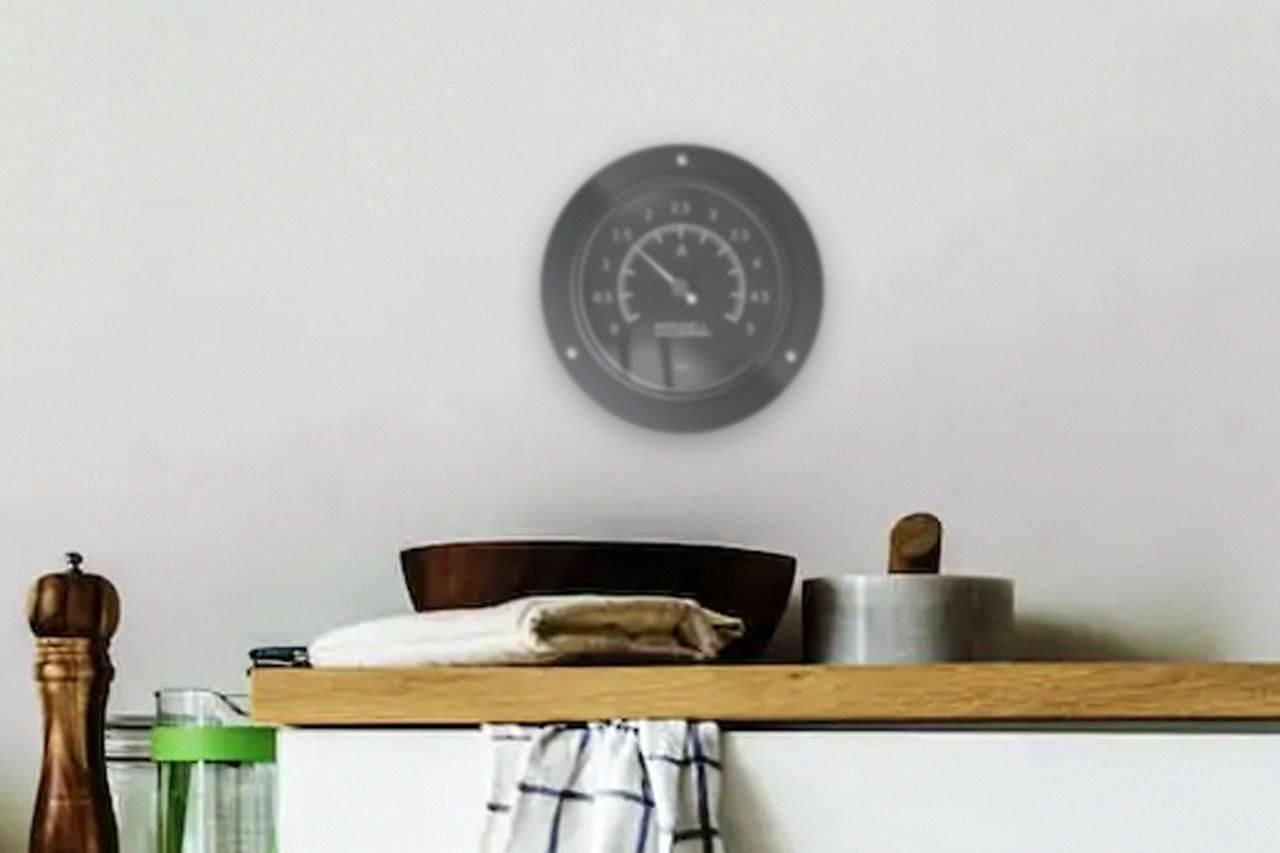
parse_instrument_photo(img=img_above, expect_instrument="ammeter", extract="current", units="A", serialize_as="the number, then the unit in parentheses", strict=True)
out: 1.5 (A)
